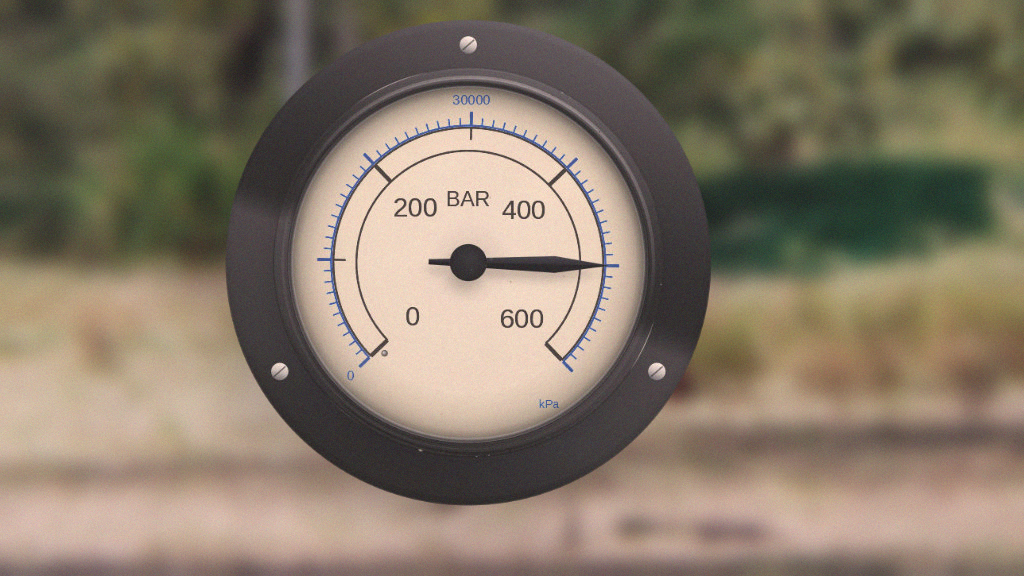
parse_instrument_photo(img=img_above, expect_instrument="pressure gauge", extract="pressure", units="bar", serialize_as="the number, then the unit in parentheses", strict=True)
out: 500 (bar)
